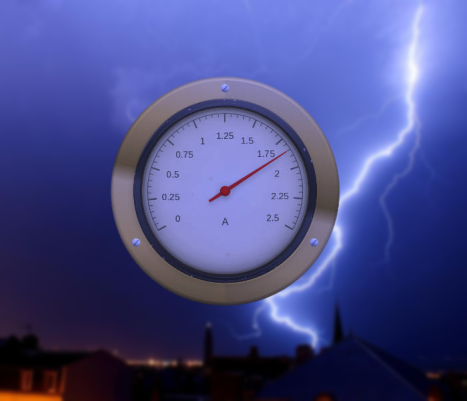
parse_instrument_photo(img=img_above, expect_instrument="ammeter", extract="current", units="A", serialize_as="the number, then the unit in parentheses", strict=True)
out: 1.85 (A)
